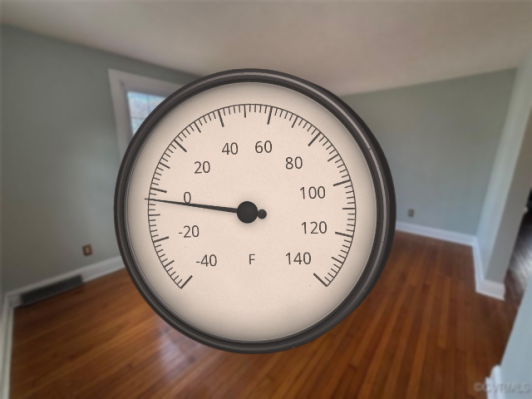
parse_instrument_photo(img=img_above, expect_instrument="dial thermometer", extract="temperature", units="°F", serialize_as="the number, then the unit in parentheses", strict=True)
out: -4 (°F)
